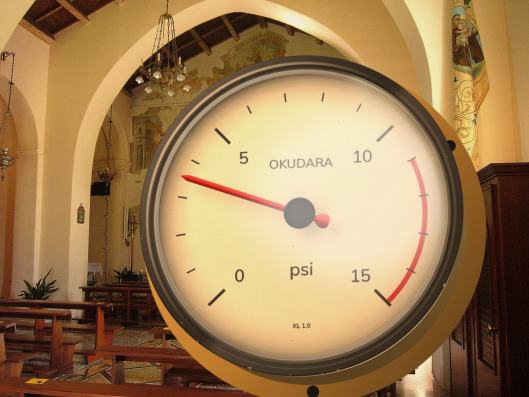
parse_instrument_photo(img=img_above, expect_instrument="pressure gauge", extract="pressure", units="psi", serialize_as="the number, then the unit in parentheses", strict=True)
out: 3.5 (psi)
